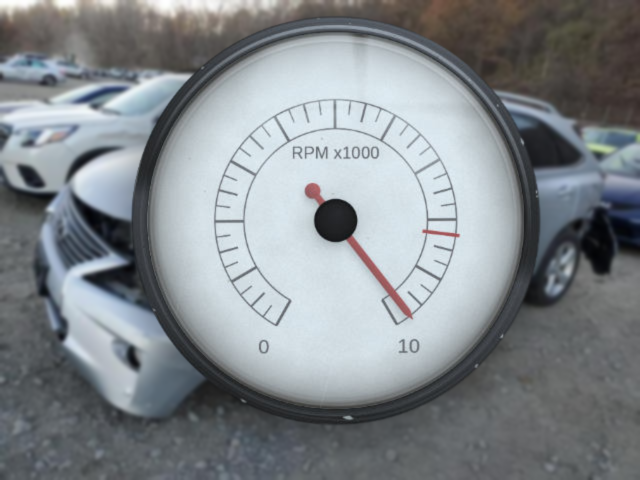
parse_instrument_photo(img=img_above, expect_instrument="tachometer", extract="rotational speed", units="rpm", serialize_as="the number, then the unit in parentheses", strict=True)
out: 9750 (rpm)
